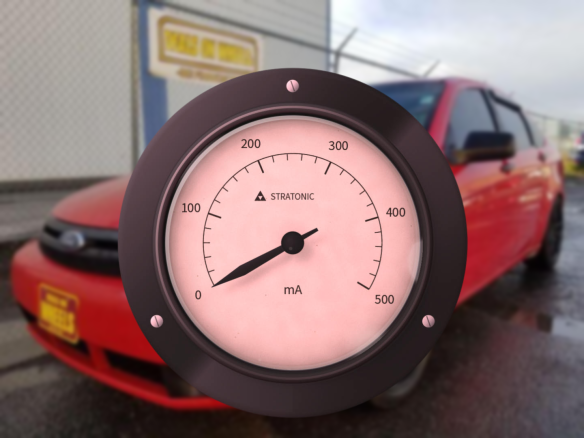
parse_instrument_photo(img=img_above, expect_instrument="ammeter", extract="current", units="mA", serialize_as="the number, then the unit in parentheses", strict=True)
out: 0 (mA)
